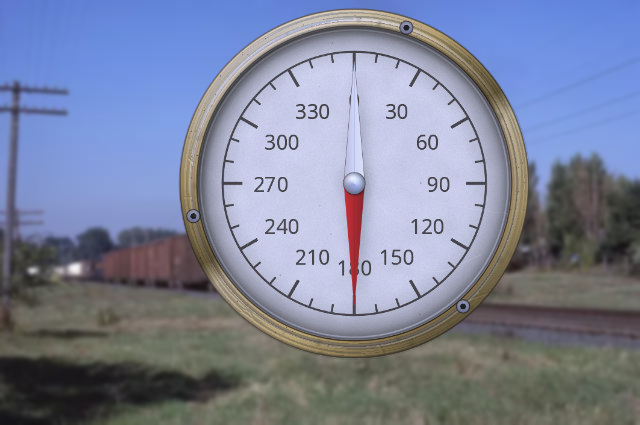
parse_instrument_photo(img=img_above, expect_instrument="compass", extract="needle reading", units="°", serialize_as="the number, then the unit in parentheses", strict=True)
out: 180 (°)
